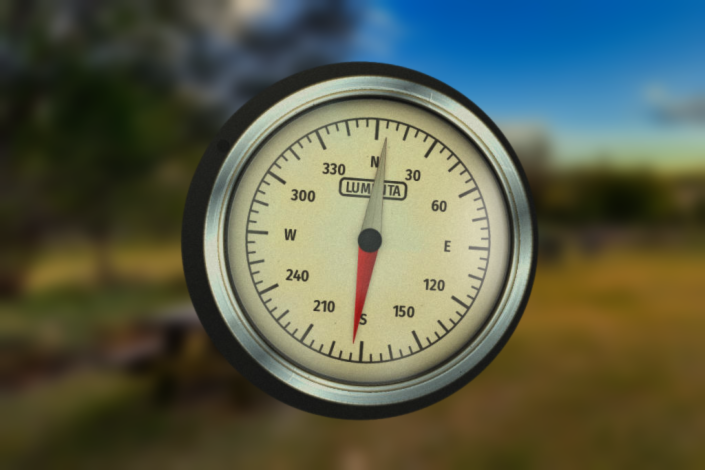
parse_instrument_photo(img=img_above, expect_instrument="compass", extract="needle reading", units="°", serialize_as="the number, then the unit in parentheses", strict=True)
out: 185 (°)
